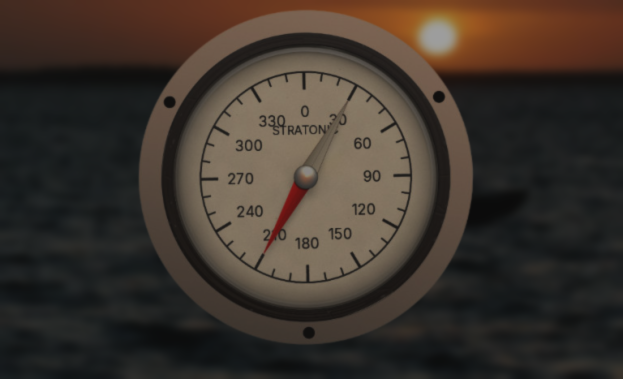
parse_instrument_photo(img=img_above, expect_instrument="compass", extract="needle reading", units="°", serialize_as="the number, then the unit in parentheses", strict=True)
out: 210 (°)
